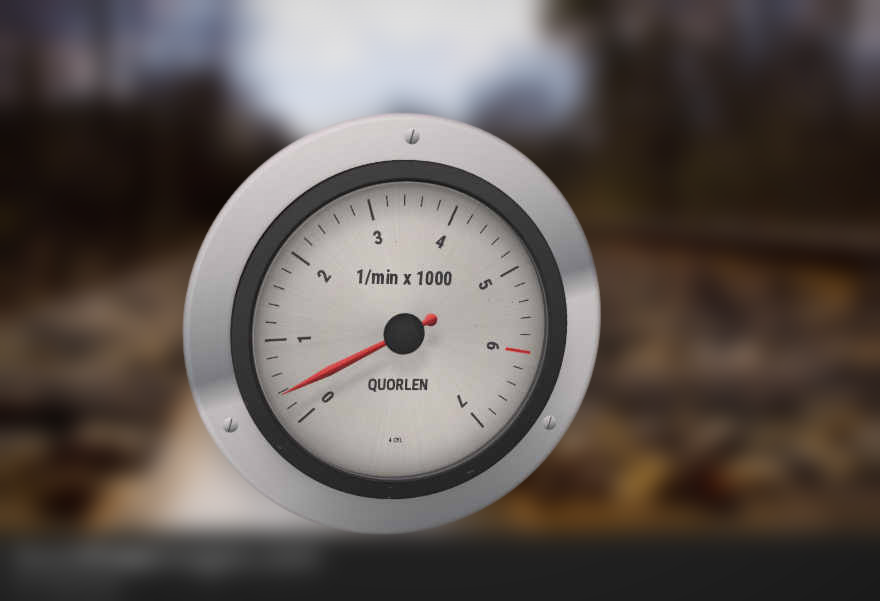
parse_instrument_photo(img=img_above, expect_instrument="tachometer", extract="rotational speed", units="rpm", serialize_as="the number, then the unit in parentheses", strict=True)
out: 400 (rpm)
